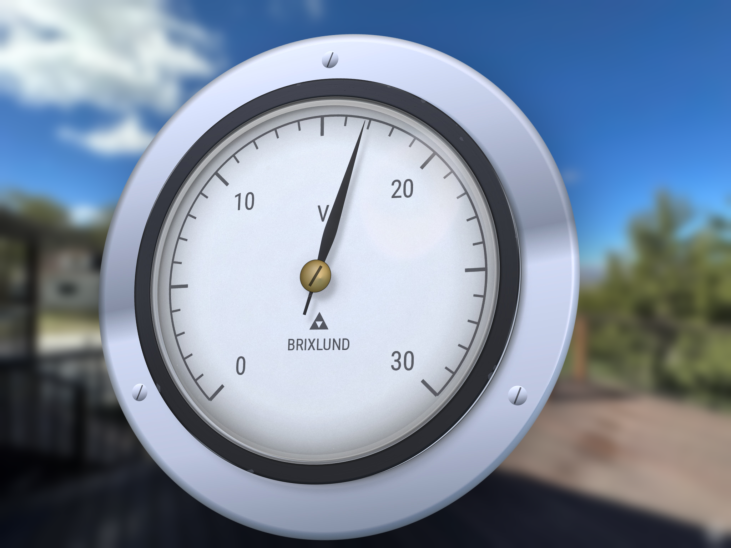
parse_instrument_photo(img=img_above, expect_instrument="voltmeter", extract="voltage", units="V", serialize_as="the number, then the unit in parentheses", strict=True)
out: 17 (V)
